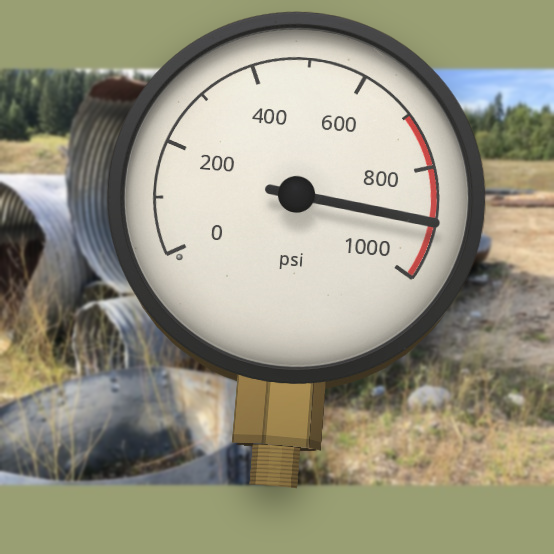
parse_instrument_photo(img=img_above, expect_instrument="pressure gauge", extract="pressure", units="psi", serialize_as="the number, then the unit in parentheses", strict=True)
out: 900 (psi)
